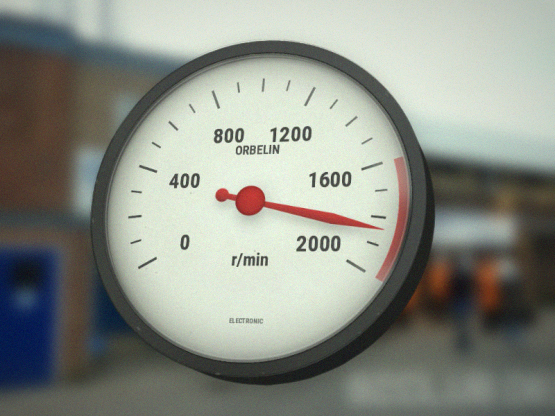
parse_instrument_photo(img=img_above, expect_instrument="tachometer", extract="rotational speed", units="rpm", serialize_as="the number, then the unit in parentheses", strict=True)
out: 1850 (rpm)
